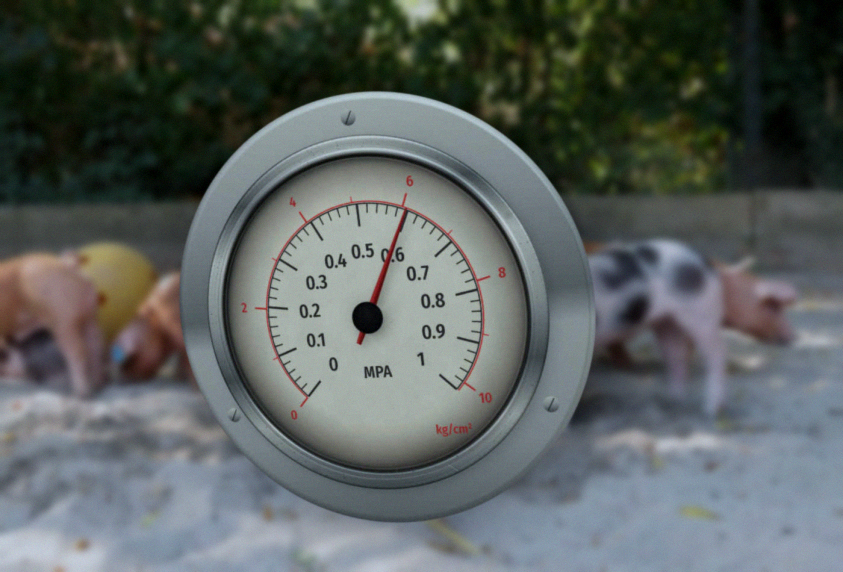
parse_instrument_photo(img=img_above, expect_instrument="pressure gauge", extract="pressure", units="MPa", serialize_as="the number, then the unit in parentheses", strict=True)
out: 0.6 (MPa)
